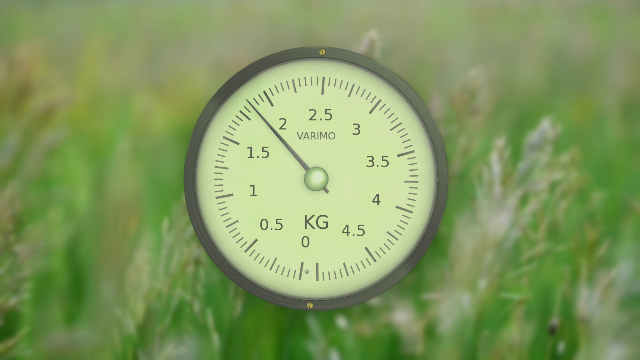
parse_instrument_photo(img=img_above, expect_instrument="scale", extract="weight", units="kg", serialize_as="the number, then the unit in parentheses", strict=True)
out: 1.85 (kg)
